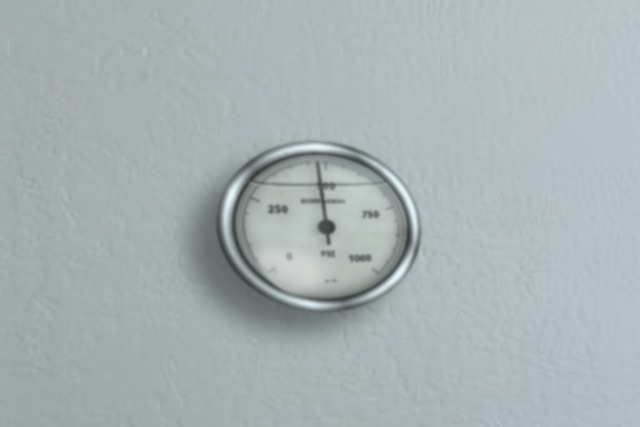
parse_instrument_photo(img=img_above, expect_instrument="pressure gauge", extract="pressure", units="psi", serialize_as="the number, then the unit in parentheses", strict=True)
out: 475 (psi)
